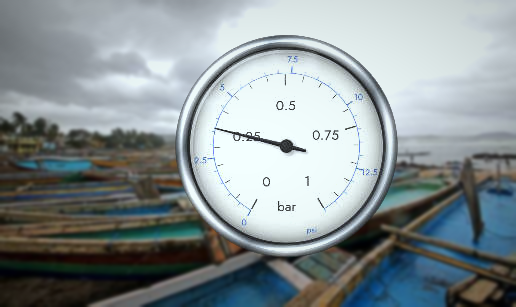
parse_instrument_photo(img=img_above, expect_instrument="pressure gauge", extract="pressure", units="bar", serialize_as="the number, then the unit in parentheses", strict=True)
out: 0.25 (bar)
